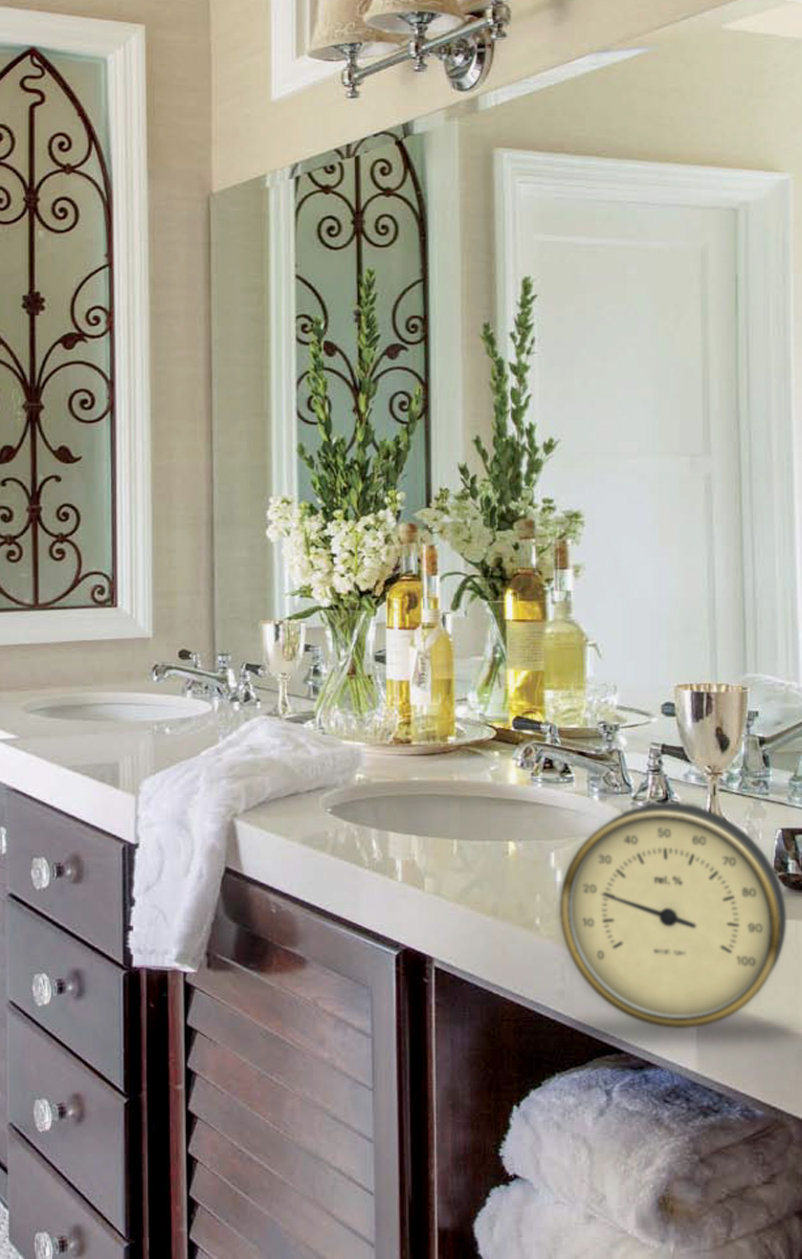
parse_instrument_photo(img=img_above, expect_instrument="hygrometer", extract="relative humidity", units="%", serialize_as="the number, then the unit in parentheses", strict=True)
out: 20 (%)
